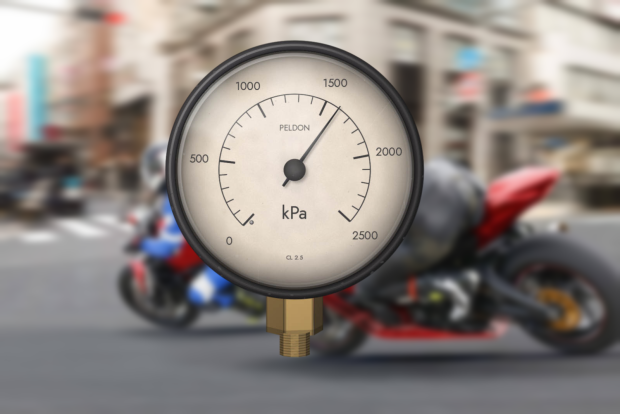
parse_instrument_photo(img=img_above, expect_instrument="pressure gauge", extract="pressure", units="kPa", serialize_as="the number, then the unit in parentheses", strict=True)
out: 1600 (kPa)
